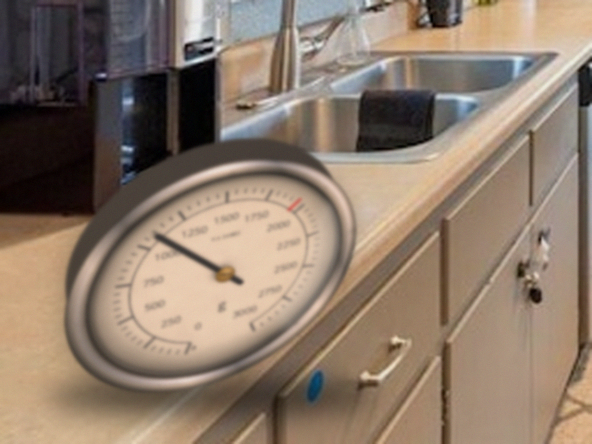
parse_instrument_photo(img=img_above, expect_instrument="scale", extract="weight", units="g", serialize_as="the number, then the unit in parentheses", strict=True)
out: 1100 (g)
